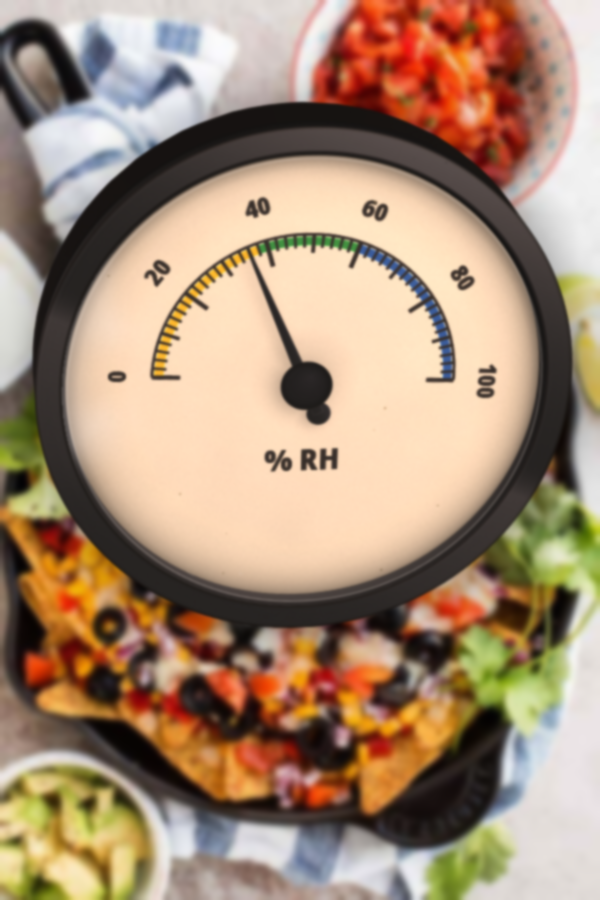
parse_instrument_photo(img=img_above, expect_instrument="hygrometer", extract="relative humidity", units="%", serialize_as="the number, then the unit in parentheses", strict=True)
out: 36 (%)
